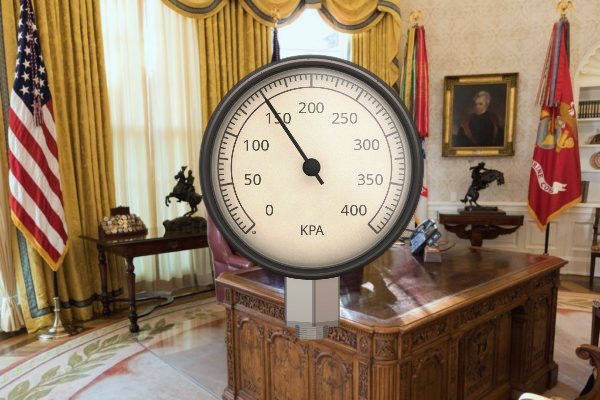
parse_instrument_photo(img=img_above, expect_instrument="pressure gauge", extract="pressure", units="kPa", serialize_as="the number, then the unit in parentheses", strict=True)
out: 150 (kPa)
